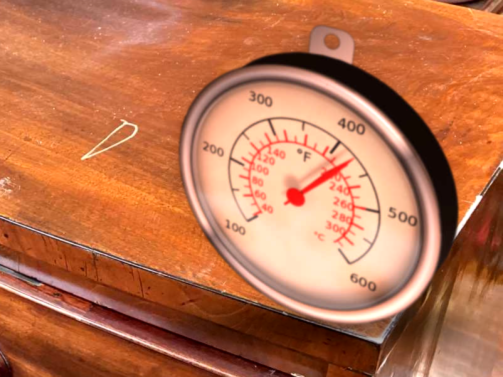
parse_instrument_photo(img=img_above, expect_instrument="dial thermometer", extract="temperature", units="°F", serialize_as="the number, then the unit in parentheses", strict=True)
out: 425 (°F)
